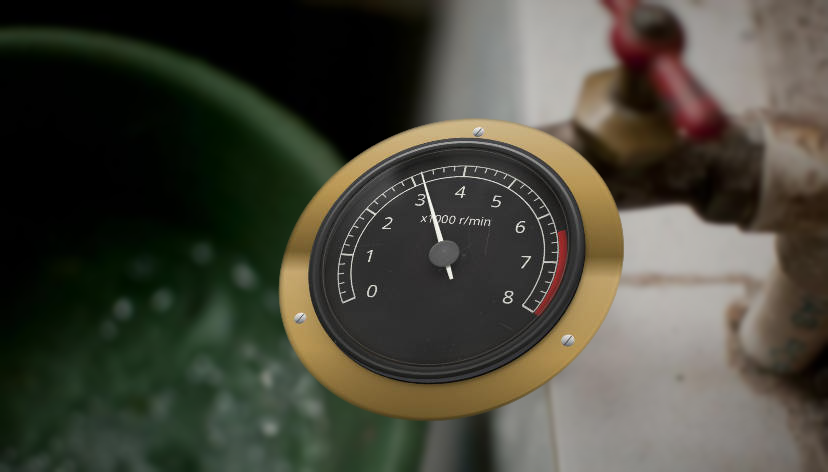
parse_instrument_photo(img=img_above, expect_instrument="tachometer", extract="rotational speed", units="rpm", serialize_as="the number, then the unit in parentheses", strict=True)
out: 3200 (rpm)
